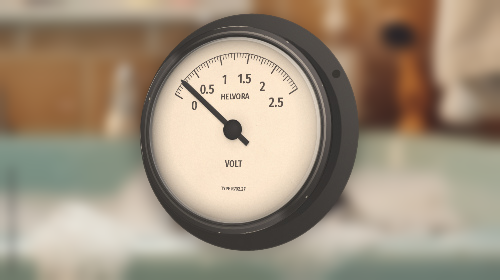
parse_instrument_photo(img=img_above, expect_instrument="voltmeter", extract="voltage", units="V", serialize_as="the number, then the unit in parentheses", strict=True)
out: 0.25 (V)
